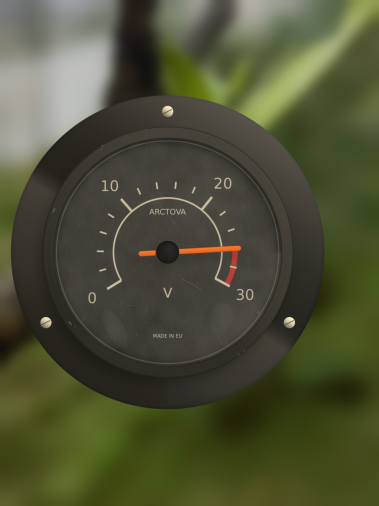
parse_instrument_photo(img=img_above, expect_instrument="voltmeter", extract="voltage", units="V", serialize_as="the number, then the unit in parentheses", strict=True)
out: 26 (V)
